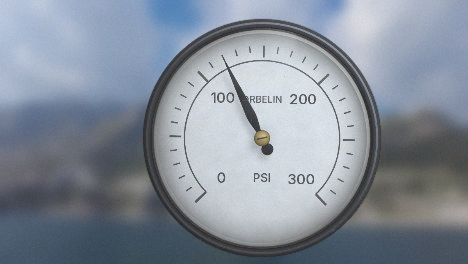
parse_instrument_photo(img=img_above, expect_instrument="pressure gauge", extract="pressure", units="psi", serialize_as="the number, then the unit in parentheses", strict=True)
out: 120 (psi)
